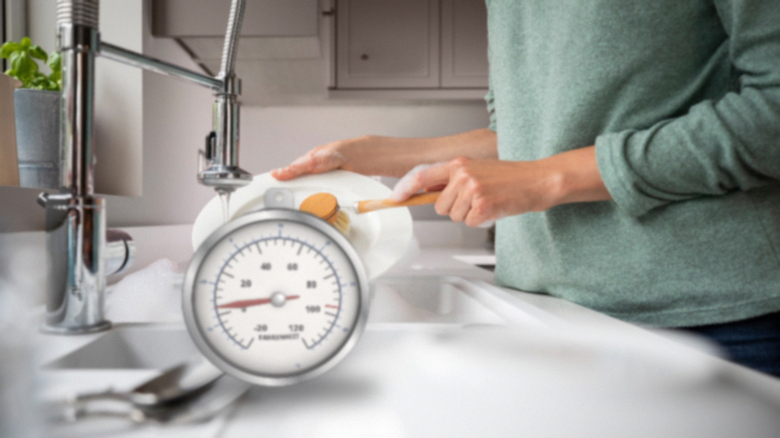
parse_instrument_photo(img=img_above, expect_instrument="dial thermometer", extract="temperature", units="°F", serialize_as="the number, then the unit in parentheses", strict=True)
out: 4 (°F)
